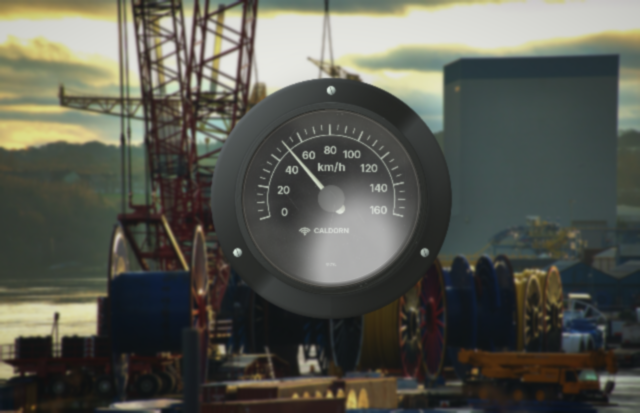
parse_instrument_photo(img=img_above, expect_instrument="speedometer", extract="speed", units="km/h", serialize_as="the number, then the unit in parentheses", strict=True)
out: 50 (km/h)
